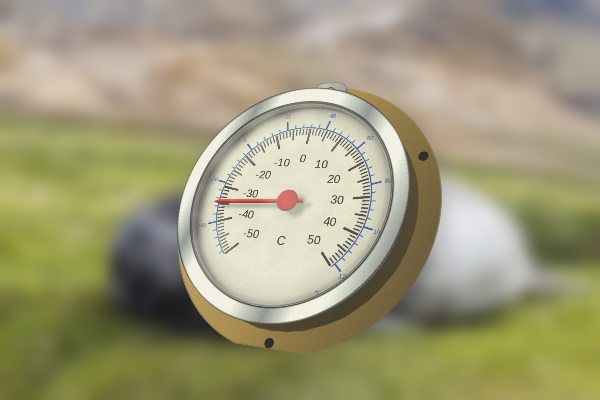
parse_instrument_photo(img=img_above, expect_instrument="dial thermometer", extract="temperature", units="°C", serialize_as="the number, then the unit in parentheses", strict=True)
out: -35 (°C)
